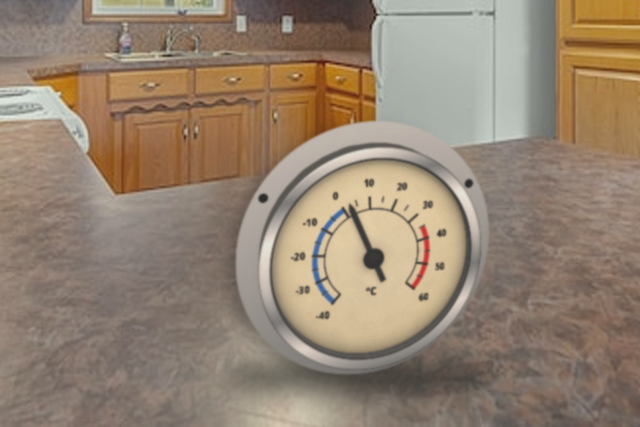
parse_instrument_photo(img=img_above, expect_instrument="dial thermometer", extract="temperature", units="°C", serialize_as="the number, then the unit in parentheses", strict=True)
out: 2.5 (°C)
